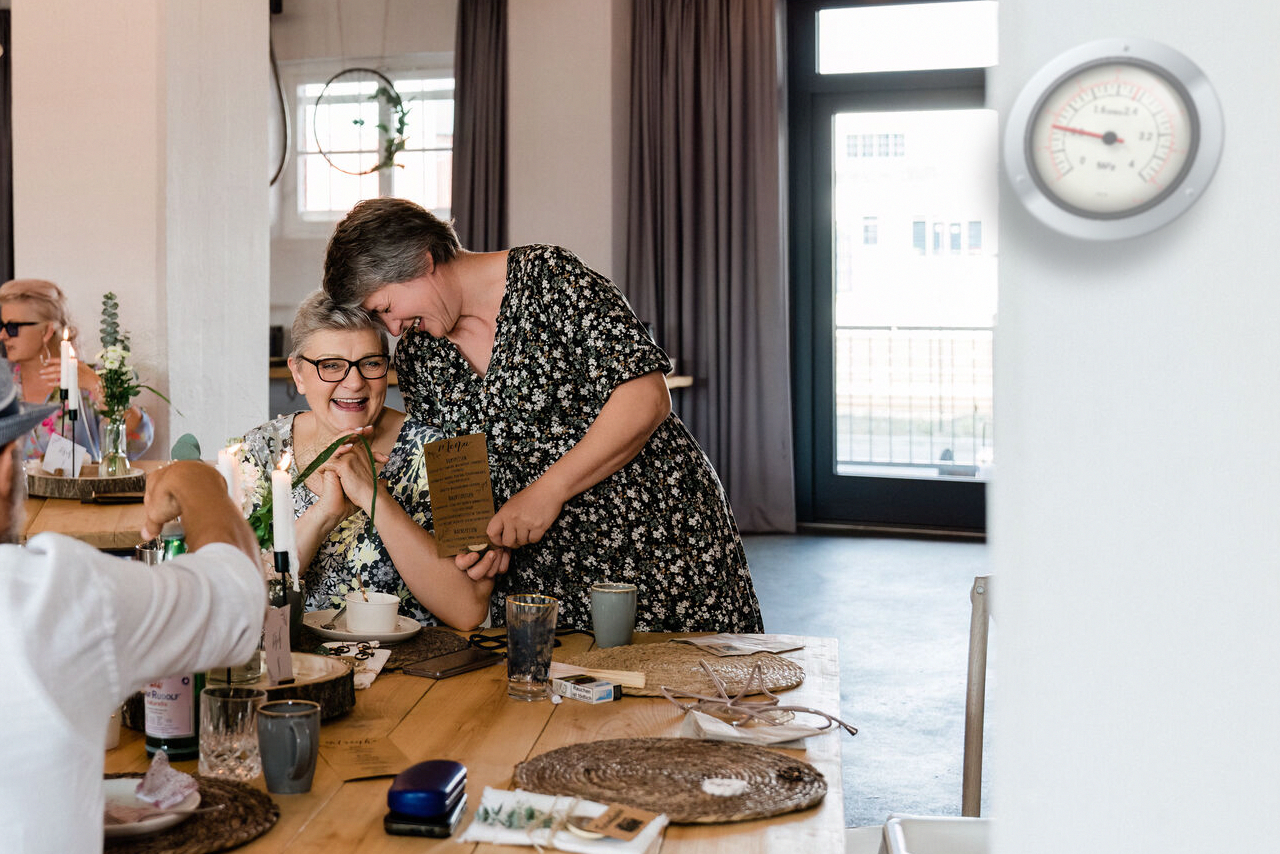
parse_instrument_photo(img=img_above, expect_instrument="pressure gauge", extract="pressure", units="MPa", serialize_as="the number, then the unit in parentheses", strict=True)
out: 0.8 (MPa)
